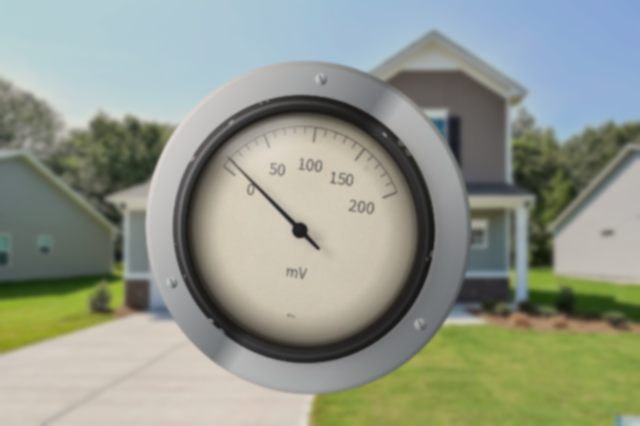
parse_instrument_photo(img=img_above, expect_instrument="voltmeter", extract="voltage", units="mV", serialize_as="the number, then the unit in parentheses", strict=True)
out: 10 (mV)
